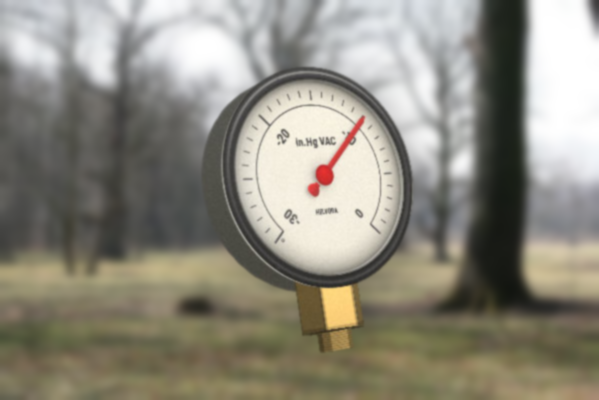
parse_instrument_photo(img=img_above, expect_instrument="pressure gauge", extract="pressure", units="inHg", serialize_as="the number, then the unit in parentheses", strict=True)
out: -10 (inHg)
